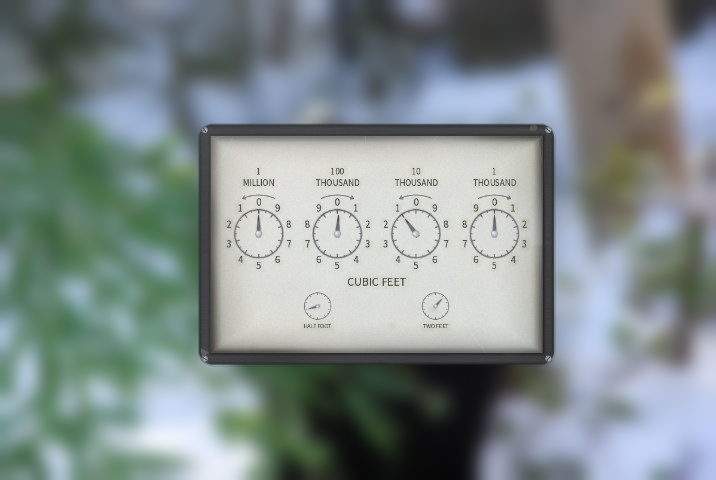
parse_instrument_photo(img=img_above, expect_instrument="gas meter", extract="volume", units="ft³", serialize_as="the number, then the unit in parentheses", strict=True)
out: 1000 (ft³)
